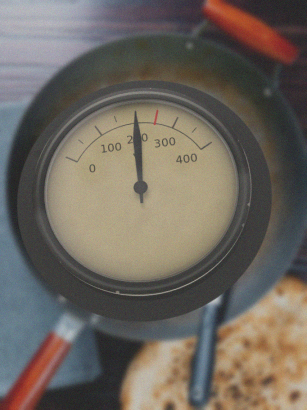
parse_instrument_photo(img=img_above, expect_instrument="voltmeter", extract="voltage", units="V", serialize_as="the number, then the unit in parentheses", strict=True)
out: 200 (V)
